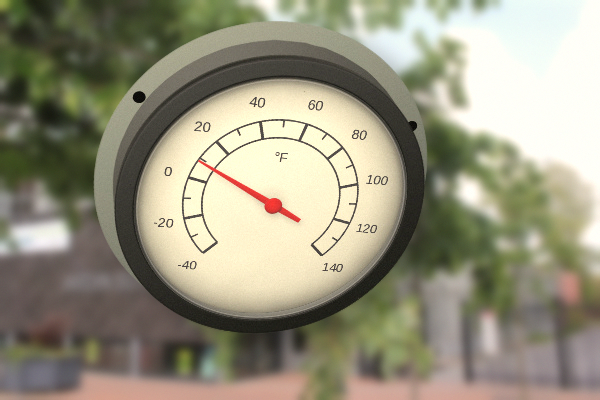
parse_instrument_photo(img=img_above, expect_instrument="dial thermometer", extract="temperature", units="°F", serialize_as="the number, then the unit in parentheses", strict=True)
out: 10 (°F)
